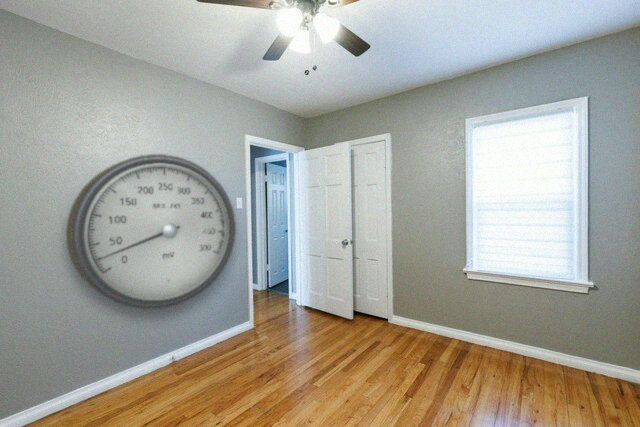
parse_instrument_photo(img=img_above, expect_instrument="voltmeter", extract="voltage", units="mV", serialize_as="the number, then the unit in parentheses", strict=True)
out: 25 (mV)
